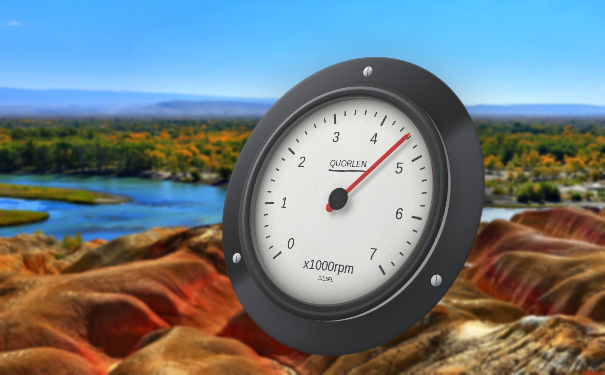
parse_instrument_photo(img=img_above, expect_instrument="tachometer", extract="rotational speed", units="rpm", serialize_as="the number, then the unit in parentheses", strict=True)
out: 4600 (rpm)
